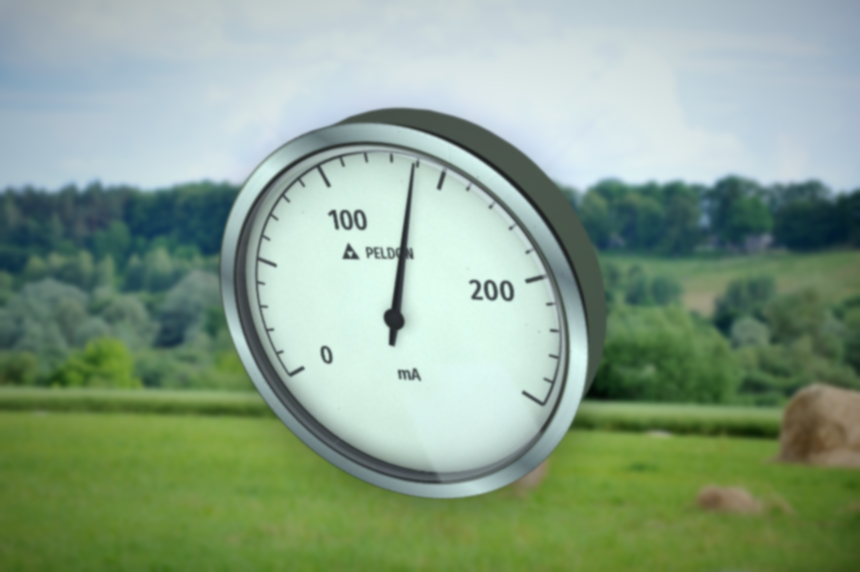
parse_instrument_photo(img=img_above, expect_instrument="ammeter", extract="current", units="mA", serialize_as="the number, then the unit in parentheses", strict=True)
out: 140 (mA)
